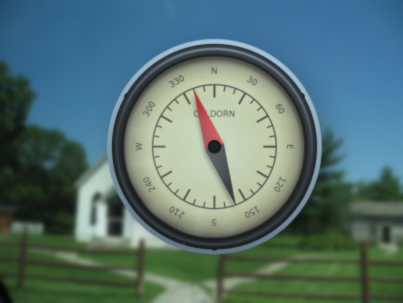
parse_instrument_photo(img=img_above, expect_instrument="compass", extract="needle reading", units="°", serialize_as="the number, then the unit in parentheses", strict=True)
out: 340 (°)
